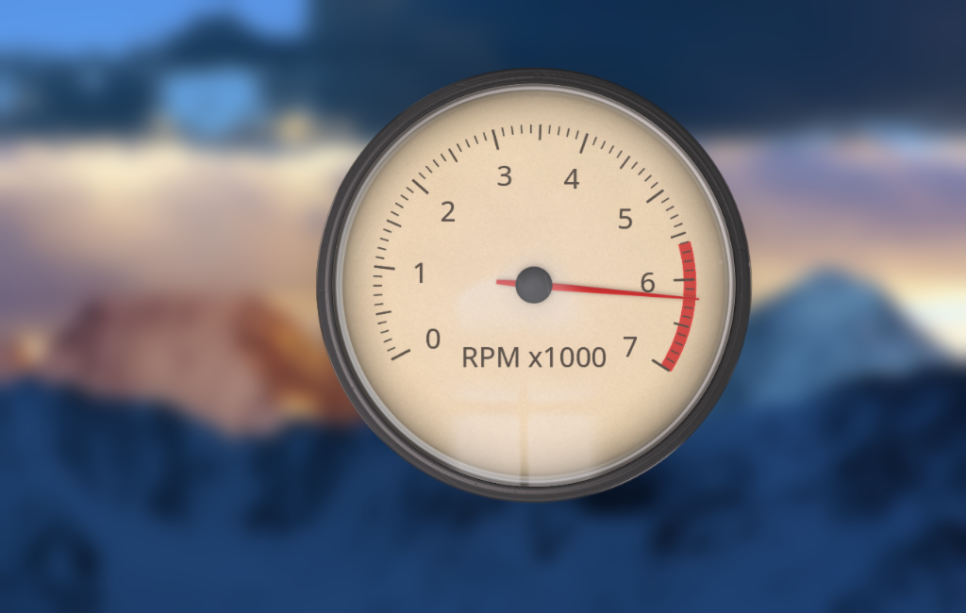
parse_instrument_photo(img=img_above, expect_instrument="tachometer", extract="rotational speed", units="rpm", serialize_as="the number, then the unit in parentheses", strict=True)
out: 6200 (rpm)
